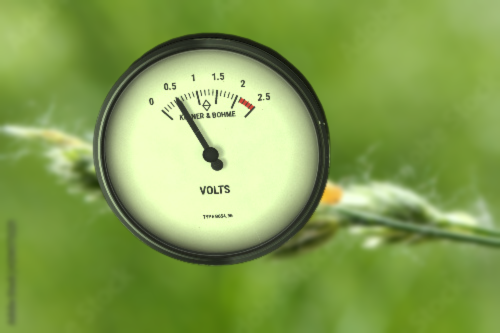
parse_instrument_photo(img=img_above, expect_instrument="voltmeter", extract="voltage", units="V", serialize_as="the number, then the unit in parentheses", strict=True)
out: 0.5 (V)
